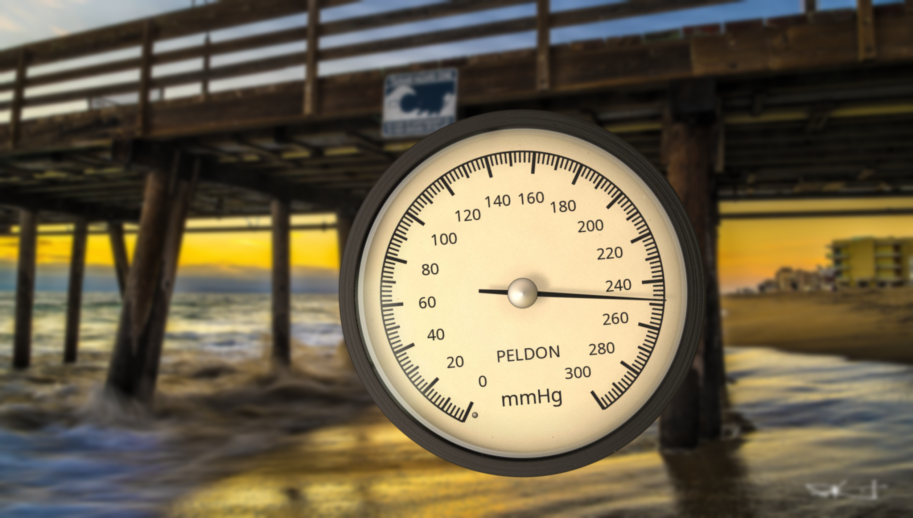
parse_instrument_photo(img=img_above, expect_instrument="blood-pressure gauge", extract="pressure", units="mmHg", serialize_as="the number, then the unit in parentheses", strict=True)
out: 248 (mmHg)
